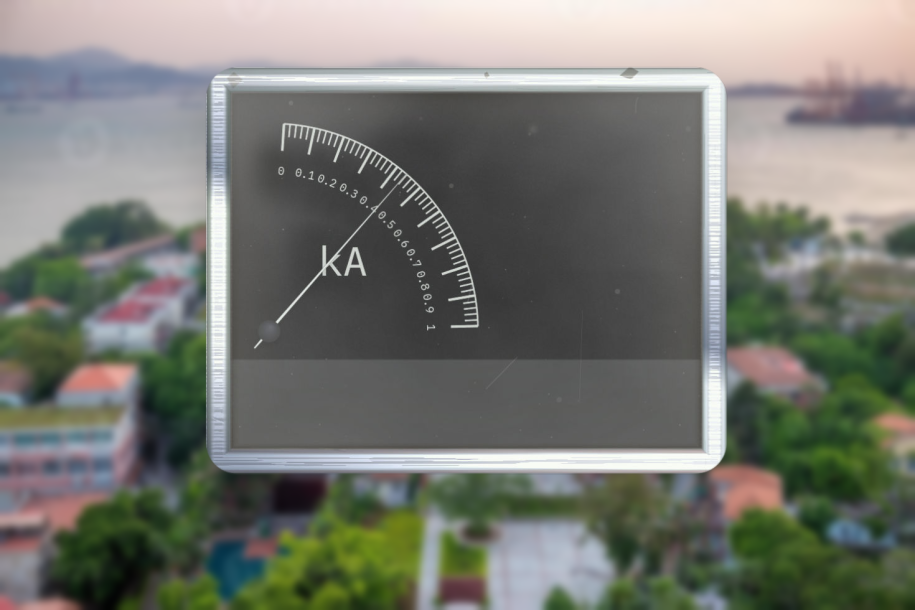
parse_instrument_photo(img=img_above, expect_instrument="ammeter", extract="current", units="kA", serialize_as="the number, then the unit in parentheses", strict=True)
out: 0.44 (kA)
